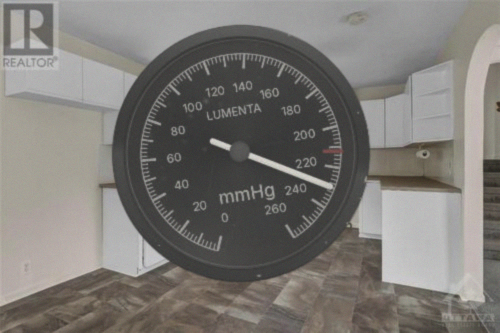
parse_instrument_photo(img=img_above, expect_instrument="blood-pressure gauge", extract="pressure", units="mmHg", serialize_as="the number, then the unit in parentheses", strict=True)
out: 230 (mmHg)
